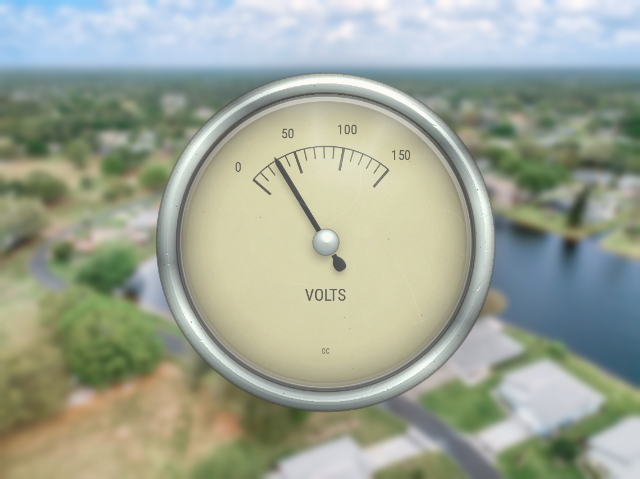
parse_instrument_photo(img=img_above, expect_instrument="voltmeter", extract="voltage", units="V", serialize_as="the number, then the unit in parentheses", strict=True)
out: 30 (V)
